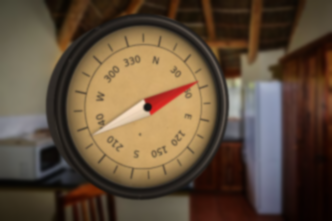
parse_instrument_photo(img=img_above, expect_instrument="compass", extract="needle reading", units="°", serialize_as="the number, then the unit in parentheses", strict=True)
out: 52.5 (°)
